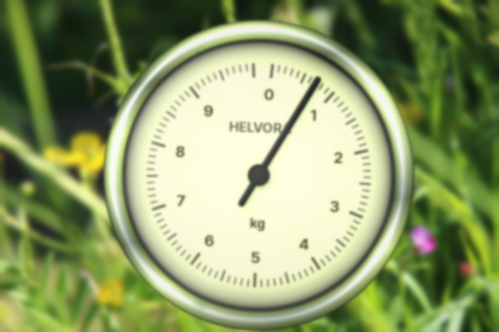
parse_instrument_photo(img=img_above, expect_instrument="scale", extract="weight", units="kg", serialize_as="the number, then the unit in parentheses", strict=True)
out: 0.7 (kg)
